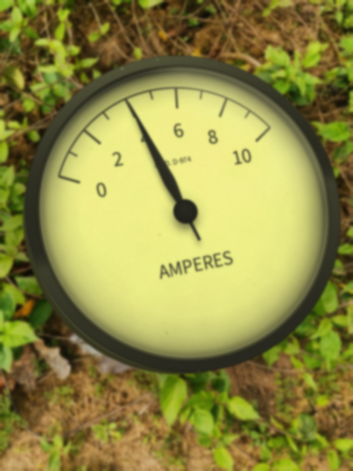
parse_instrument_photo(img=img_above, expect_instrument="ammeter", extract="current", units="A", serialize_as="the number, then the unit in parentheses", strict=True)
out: 4 (A)
